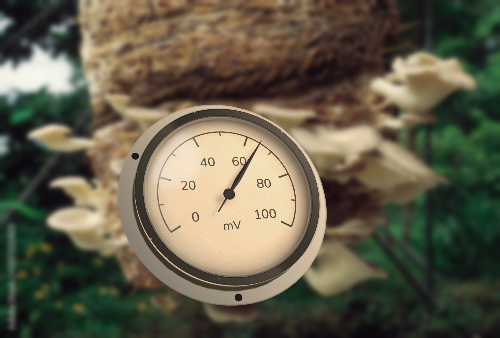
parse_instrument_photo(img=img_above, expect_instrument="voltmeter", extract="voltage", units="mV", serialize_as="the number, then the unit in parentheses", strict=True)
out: 65 (mV)
